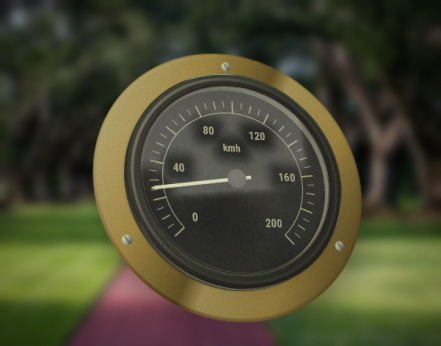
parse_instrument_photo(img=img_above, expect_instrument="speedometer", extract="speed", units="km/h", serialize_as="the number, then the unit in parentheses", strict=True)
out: 25 (km/h)
